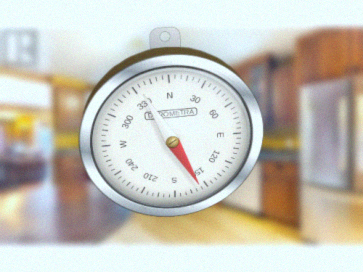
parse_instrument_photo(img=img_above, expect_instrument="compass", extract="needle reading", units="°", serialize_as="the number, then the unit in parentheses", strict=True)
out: 155 (°)
